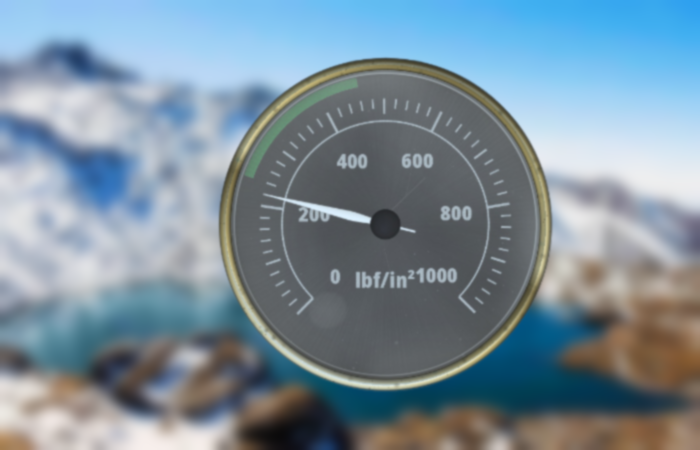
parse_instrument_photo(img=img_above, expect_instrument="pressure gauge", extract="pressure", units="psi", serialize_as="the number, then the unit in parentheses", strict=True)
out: 220 (psi)
